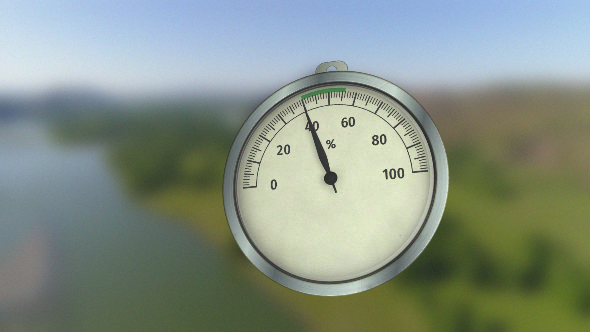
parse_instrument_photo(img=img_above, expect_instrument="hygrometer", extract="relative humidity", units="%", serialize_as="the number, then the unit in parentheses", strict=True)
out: 40 (%)
